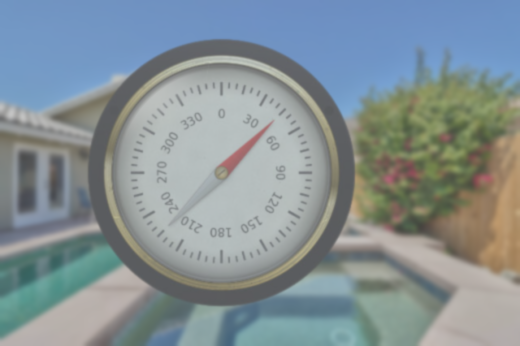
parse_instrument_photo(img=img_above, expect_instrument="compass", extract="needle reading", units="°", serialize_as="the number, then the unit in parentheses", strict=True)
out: 45 (°)
